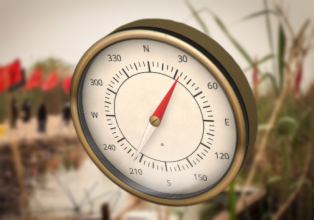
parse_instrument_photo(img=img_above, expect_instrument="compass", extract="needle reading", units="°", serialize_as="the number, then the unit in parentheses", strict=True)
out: 35 (°)
